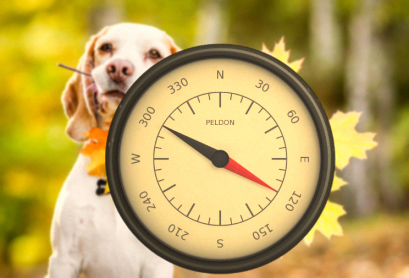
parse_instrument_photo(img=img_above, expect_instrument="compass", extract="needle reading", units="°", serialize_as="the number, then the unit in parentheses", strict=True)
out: 120 (°)
